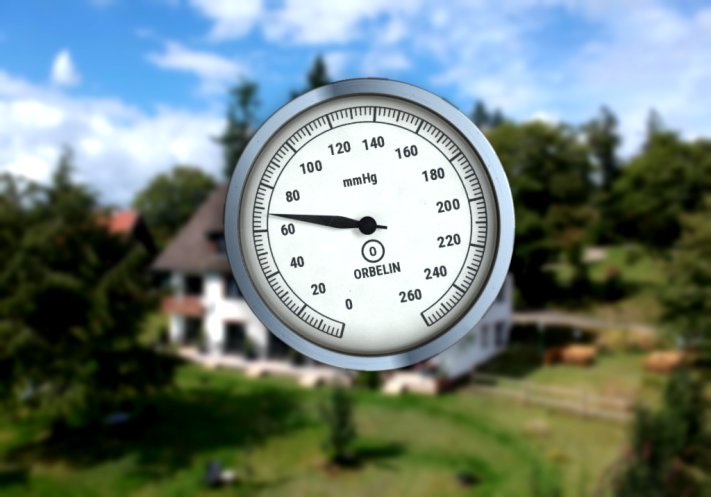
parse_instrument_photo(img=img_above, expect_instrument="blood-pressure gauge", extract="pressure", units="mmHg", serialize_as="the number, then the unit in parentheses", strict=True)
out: 68 (mmHg)
